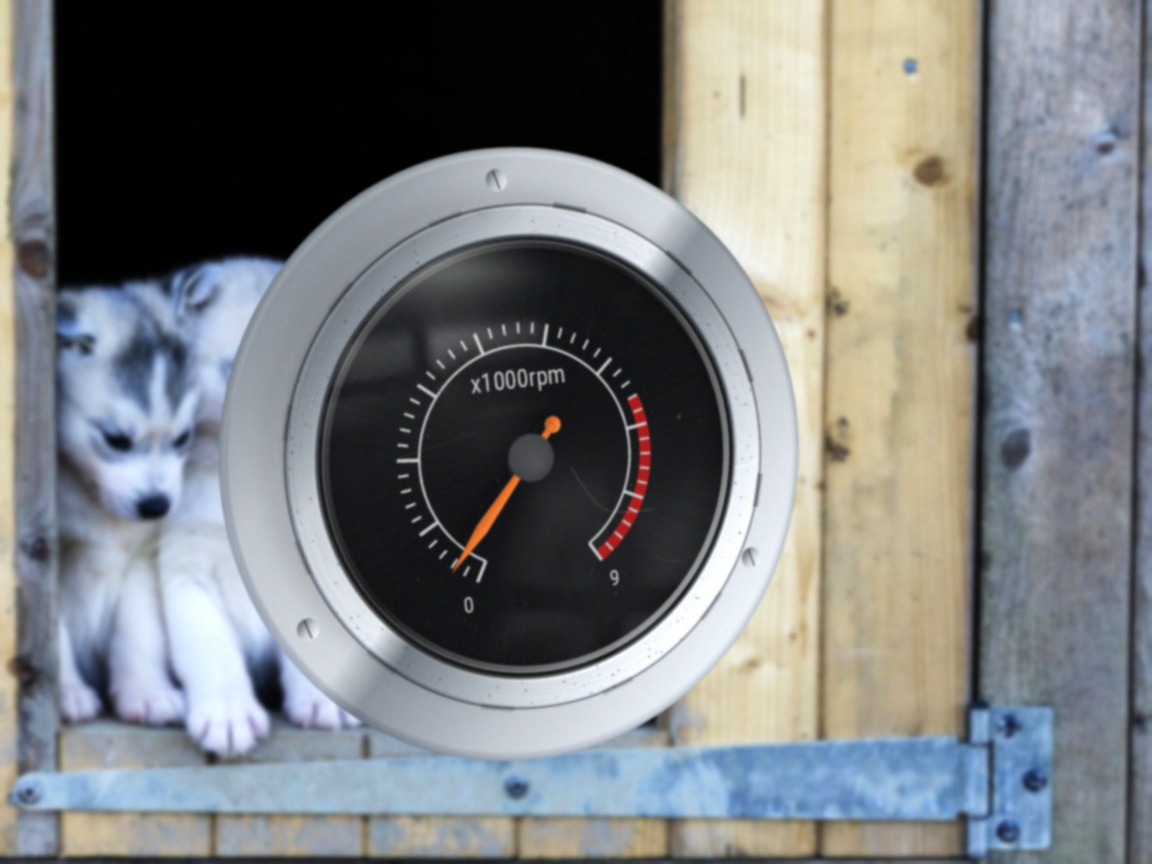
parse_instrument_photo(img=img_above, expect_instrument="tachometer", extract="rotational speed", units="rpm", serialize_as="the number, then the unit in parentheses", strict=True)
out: 400 (rpm)
